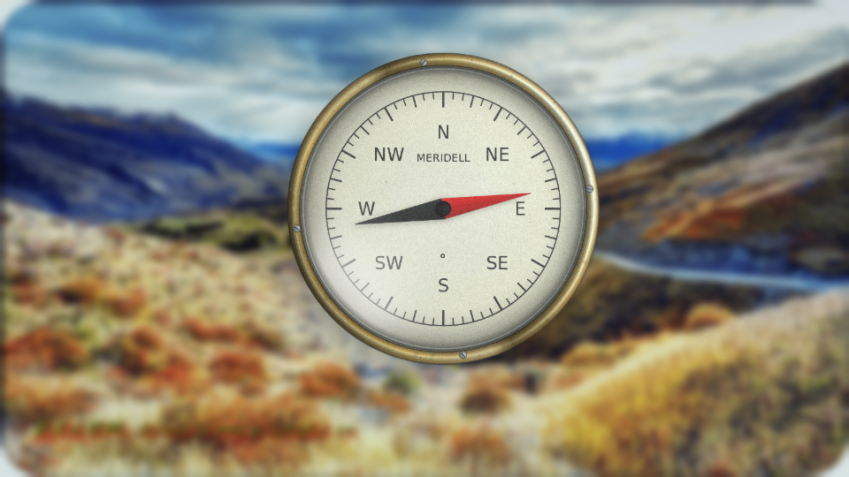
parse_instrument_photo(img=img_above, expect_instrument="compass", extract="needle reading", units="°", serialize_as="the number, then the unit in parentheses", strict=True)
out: 80 (°)
